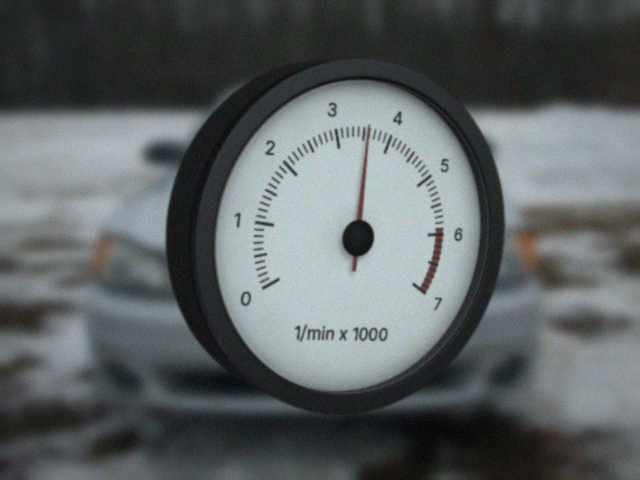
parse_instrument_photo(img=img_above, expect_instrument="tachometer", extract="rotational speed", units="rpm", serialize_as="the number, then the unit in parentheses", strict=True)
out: 3500 (rpm)
